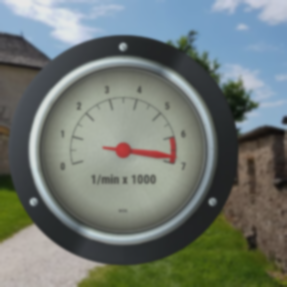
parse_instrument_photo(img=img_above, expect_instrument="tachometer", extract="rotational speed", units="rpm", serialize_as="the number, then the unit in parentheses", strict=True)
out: 6750 (rpm)
